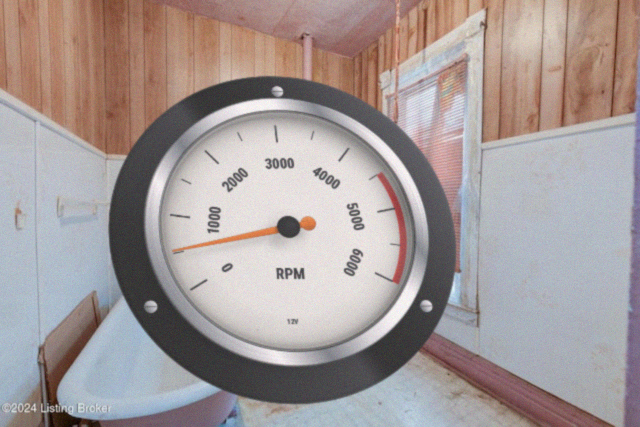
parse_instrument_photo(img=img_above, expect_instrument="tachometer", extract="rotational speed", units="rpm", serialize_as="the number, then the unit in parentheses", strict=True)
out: 500 (rpm)
